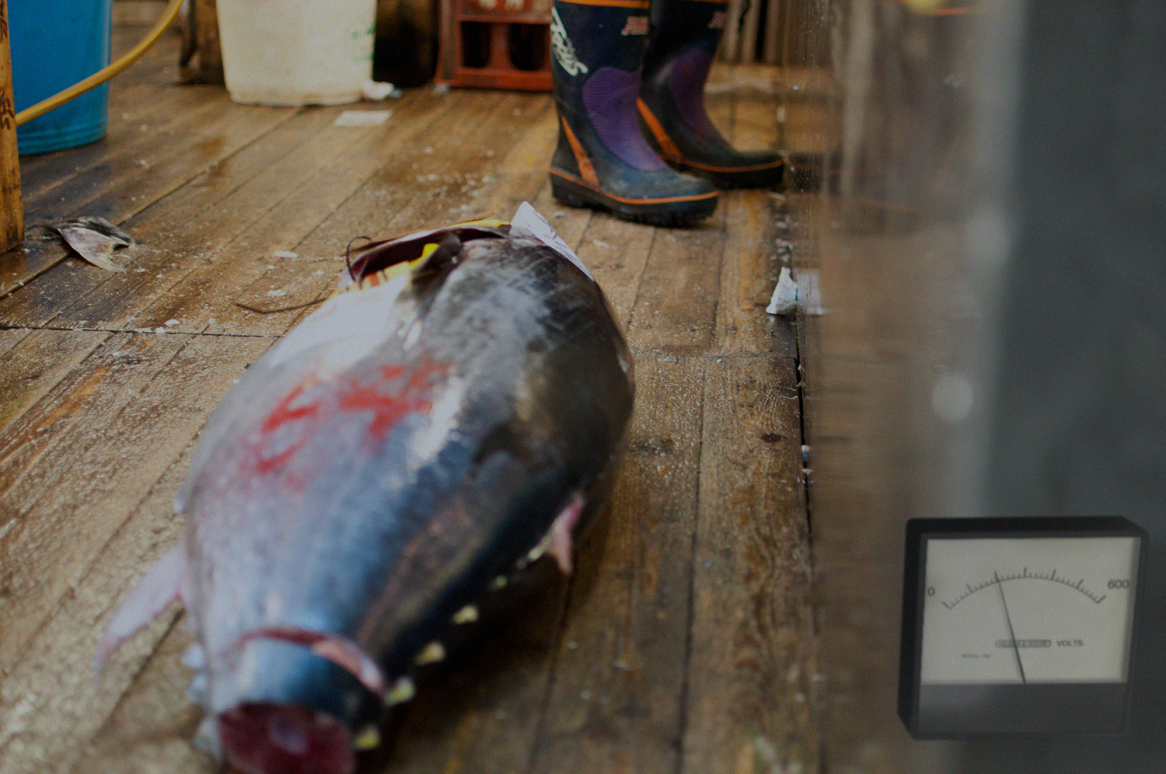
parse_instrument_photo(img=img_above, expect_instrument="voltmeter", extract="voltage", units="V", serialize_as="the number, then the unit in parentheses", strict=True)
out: 200 (V)
